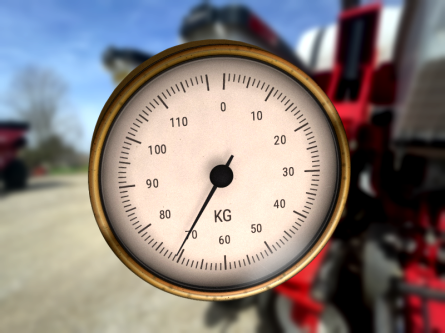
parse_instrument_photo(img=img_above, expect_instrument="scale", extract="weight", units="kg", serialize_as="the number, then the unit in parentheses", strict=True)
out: 71 (kg)
